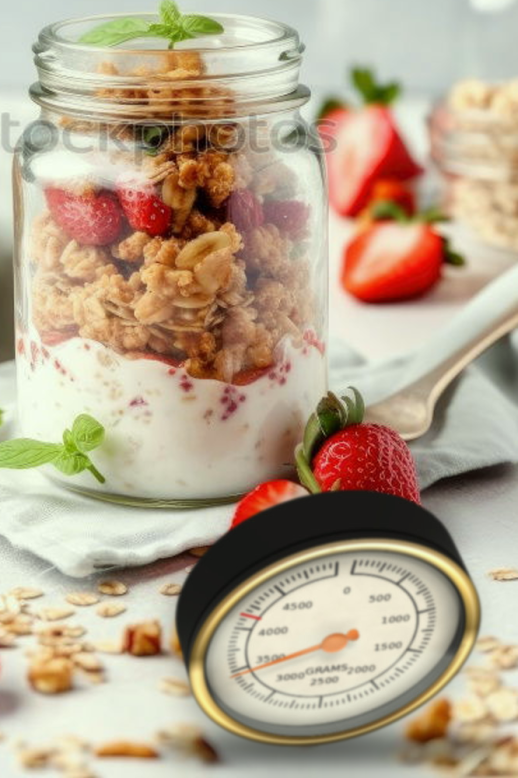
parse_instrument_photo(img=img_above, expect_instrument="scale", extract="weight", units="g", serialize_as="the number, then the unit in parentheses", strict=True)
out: 3500 (g)
